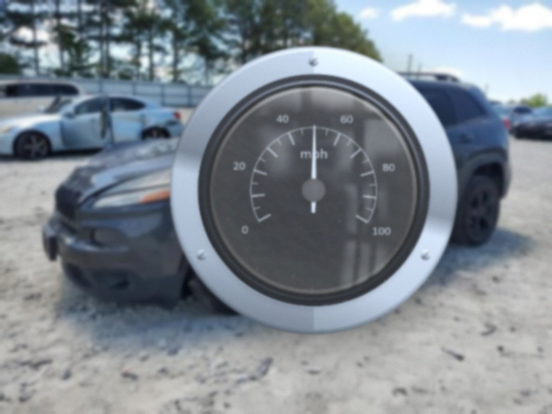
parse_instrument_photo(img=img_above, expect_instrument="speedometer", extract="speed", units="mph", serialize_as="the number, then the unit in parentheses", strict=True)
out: 50 (mph)
